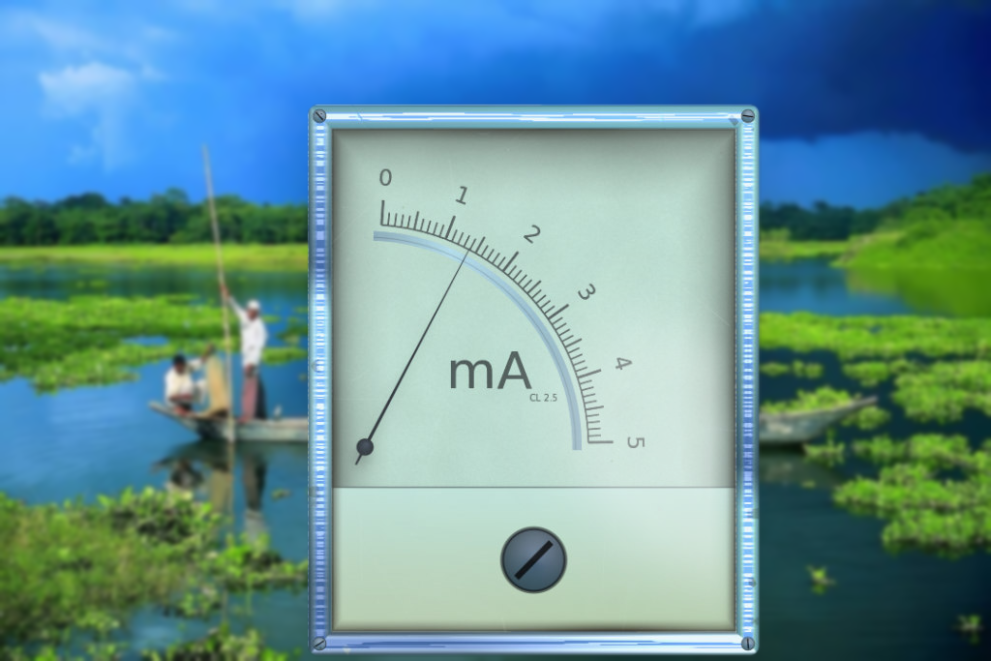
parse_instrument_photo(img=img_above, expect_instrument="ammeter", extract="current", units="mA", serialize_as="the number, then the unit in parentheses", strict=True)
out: 1.4 (mA)
